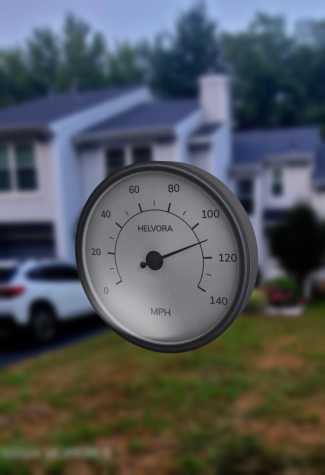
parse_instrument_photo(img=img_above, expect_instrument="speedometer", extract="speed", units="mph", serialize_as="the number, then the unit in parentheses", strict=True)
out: 110 (mph)
